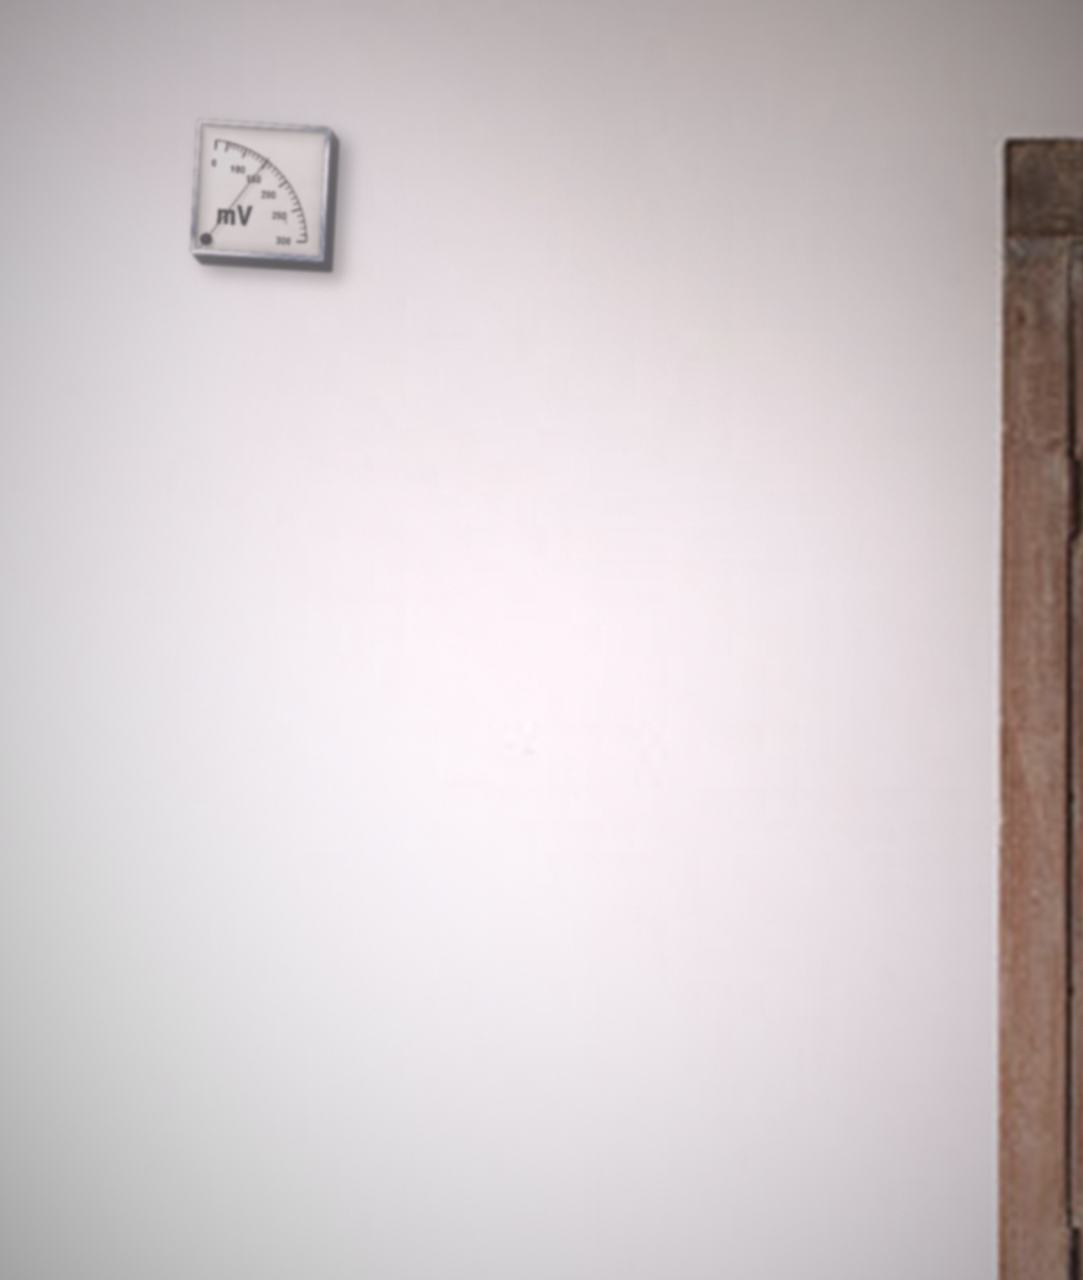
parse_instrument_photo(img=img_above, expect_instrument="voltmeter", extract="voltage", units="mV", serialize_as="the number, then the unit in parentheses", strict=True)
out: 150 (mV)
